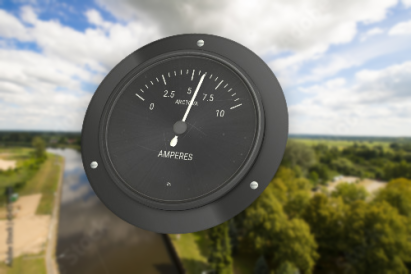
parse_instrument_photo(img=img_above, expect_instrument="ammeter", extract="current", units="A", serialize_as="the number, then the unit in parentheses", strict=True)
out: 6 (A)
